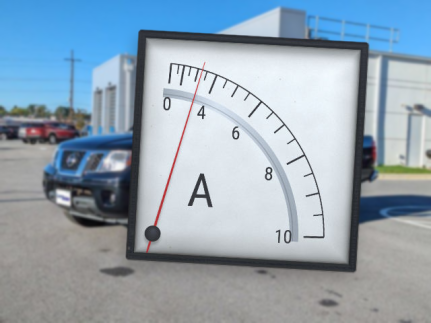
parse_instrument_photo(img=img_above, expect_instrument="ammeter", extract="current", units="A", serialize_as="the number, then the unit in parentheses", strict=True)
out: 3.25 (A)
